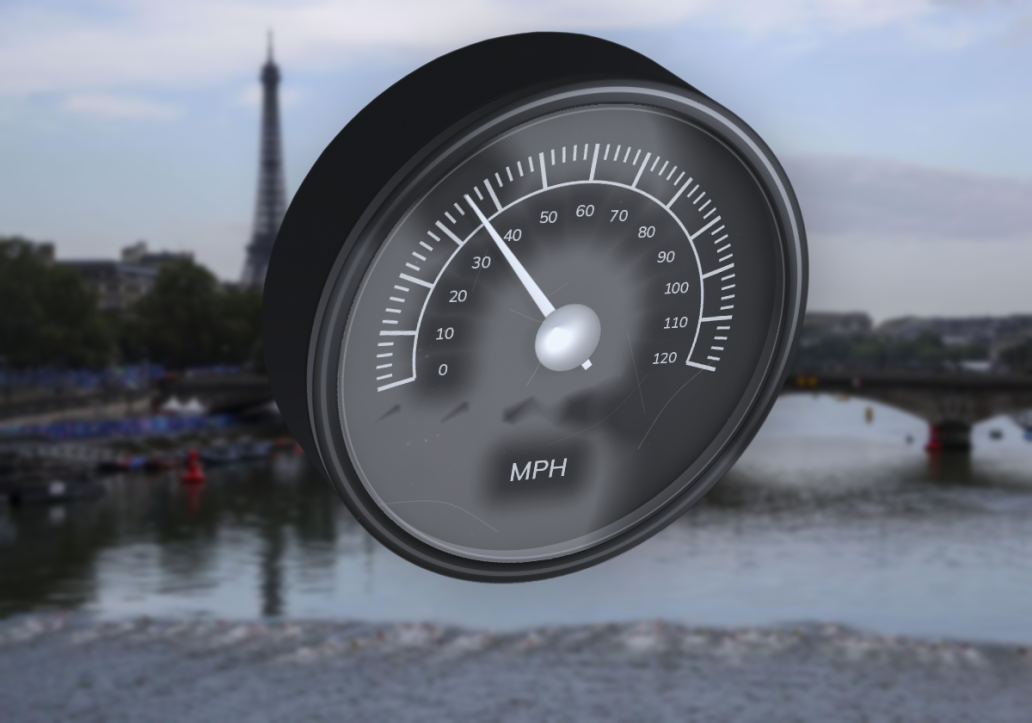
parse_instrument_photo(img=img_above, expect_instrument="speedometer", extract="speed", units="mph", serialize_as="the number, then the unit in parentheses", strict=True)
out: 36 (mph)
